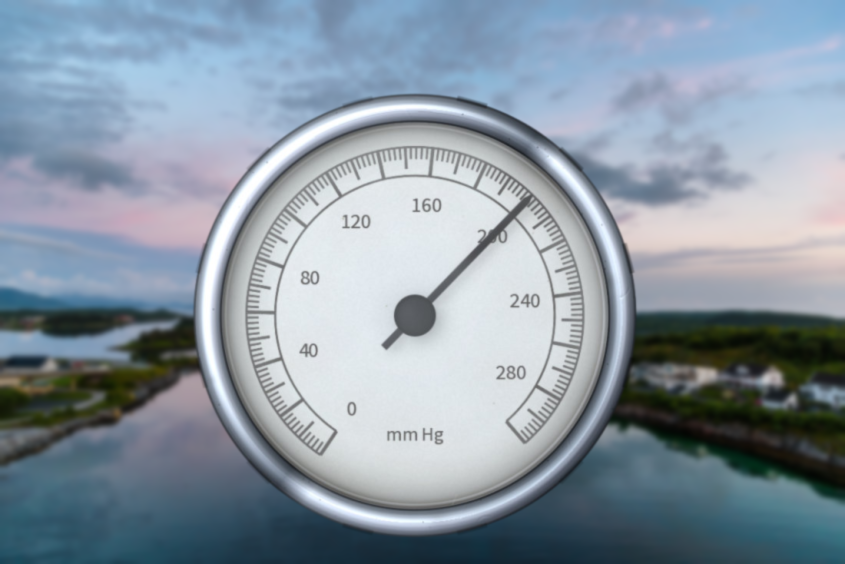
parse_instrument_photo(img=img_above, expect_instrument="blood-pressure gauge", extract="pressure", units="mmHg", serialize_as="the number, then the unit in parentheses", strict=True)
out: 200 (mmHg)
